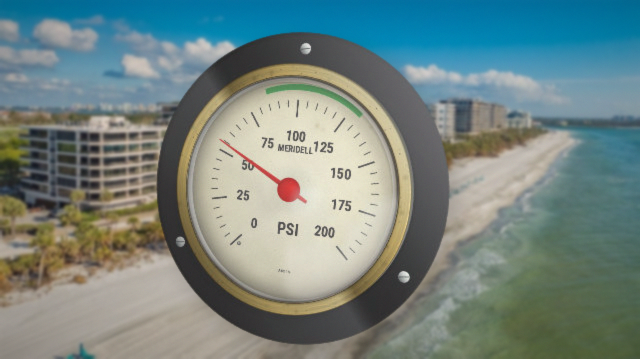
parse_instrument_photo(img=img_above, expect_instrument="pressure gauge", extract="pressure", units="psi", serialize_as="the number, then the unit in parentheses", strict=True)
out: 55 (psi)
